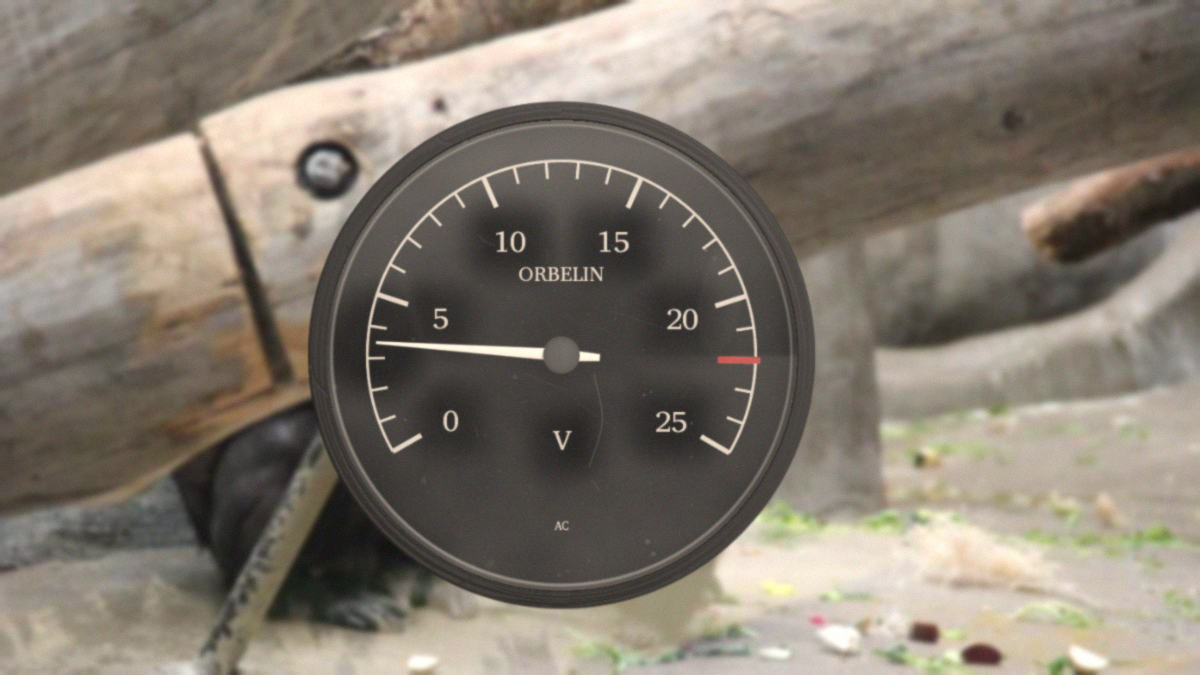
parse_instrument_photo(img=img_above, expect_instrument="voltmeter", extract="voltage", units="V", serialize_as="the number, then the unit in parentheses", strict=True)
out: 3.5 (V)
